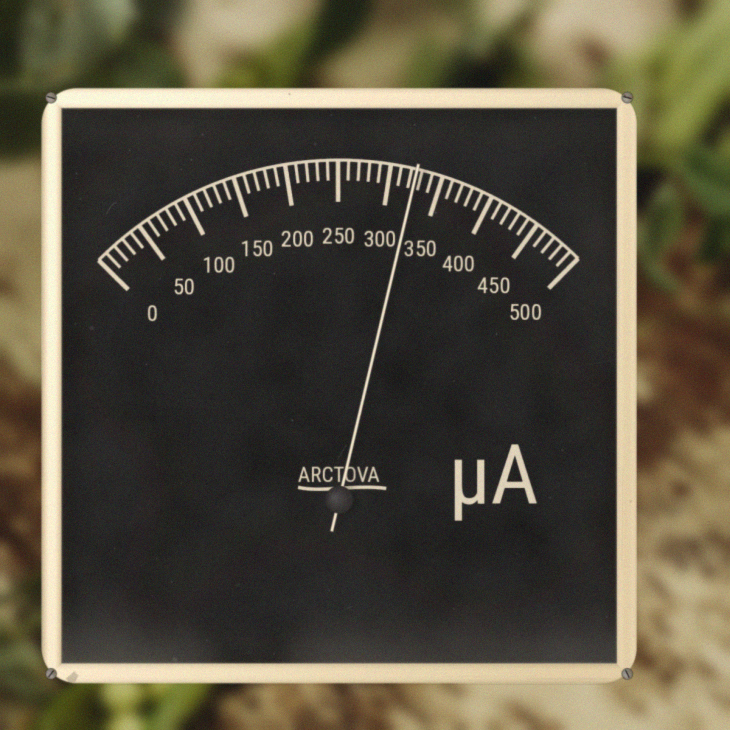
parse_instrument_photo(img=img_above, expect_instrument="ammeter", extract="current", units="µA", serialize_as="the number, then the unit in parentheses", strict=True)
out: 325 (µA)
